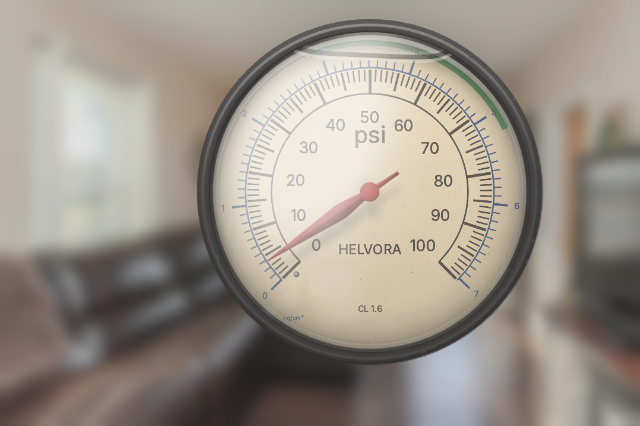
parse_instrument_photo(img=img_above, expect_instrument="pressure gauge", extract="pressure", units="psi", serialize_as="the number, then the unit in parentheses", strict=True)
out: 4 (psi)
